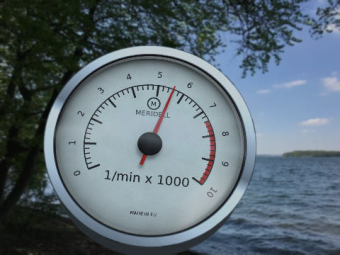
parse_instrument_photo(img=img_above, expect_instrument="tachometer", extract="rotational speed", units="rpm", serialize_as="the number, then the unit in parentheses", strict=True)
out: 5600 (rpm)
